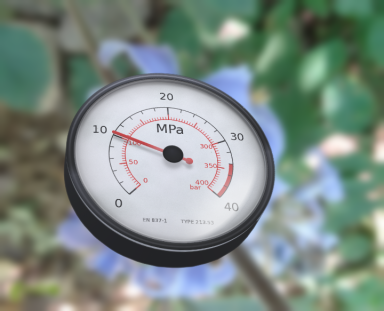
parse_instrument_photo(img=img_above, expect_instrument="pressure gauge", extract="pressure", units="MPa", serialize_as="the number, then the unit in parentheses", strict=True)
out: 10 (MPa)
